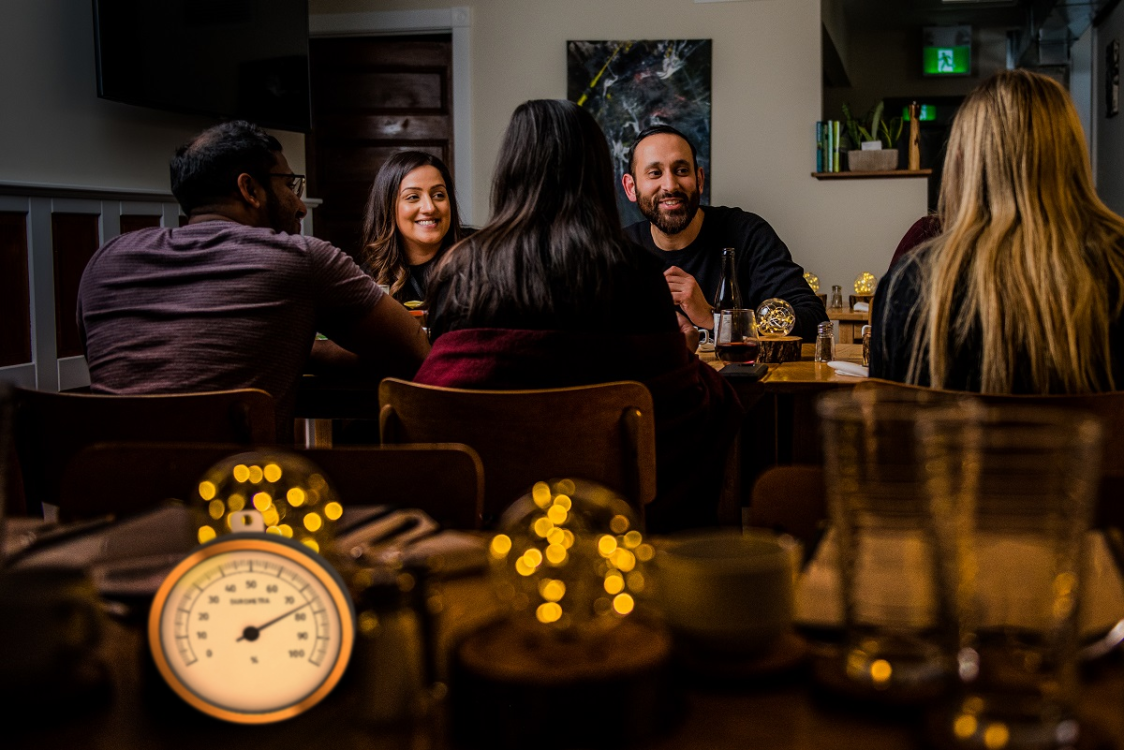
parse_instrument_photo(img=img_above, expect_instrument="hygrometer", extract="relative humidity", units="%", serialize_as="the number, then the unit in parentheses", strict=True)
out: 75 (%)
